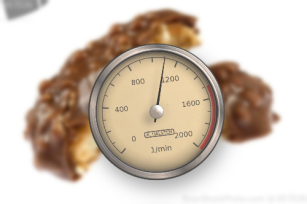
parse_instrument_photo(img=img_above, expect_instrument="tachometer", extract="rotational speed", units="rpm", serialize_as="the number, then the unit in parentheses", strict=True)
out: 1100 (rpm)
